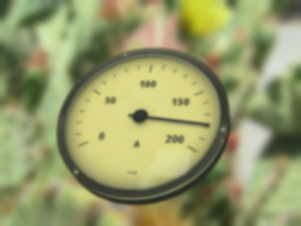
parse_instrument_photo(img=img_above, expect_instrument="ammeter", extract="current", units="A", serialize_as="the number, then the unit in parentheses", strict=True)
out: 180 (A)
